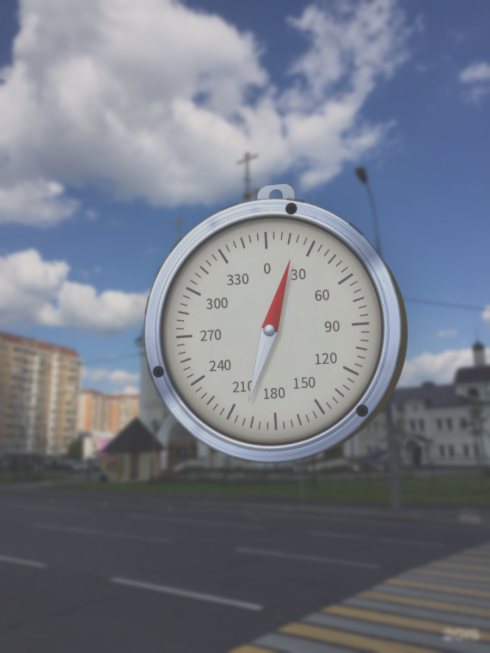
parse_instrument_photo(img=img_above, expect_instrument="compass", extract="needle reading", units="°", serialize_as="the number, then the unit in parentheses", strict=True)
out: 20 (°)
